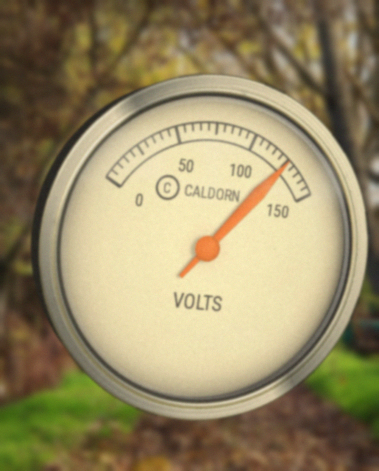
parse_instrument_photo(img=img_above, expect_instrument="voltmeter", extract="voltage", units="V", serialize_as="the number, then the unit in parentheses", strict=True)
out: 125 (V)
